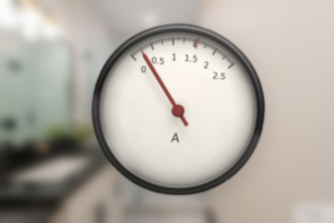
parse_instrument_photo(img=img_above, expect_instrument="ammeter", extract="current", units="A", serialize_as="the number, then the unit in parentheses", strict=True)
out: 0.25 (A)
